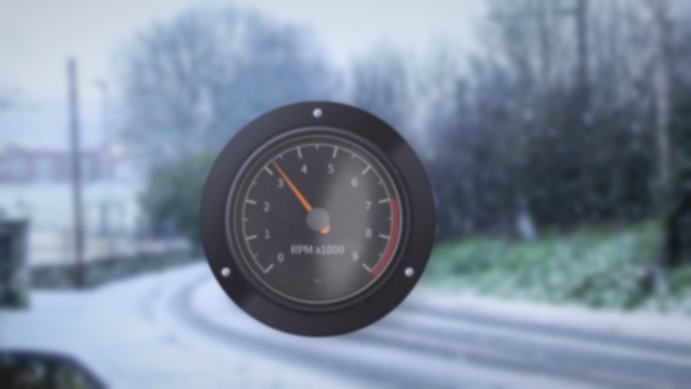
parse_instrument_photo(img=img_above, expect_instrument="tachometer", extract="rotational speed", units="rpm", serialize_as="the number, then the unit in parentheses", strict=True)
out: 3250 (rpm)
